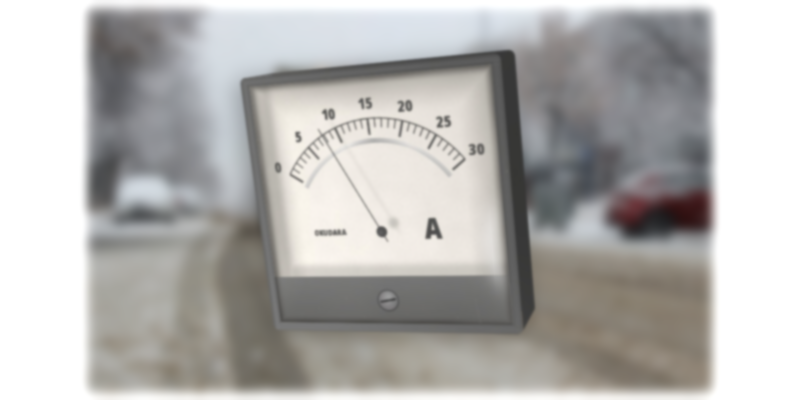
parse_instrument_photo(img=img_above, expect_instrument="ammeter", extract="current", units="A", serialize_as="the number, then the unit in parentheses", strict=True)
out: 8 (A)
